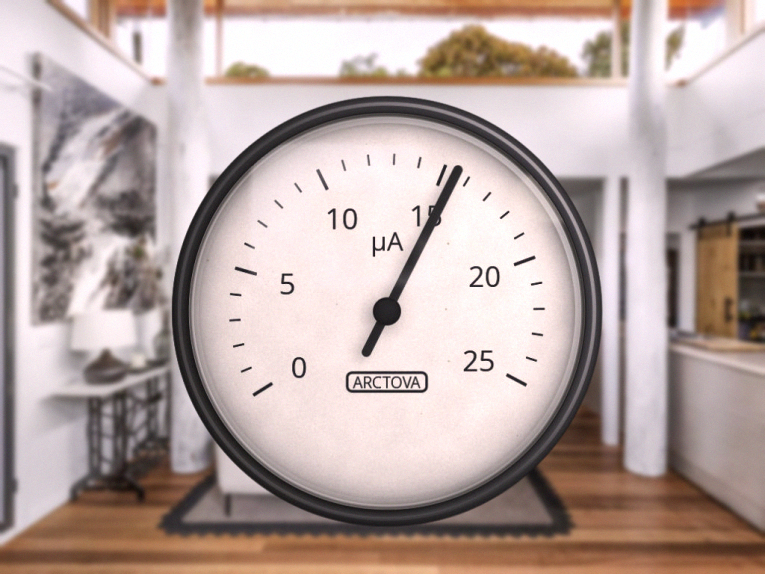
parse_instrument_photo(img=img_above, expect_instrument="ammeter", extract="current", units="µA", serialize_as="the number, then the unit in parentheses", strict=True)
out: 15.5 (µA)
